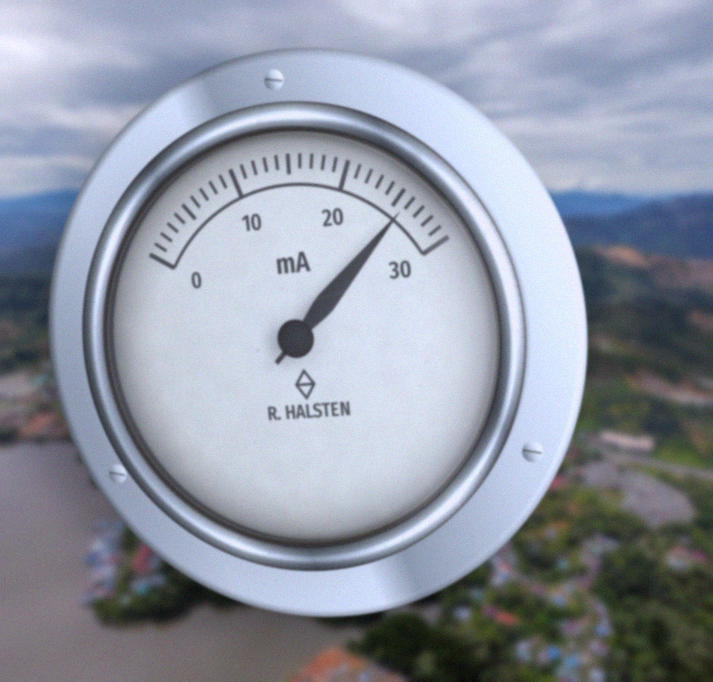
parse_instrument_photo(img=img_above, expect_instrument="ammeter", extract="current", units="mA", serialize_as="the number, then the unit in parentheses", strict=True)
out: 26 (mA)
